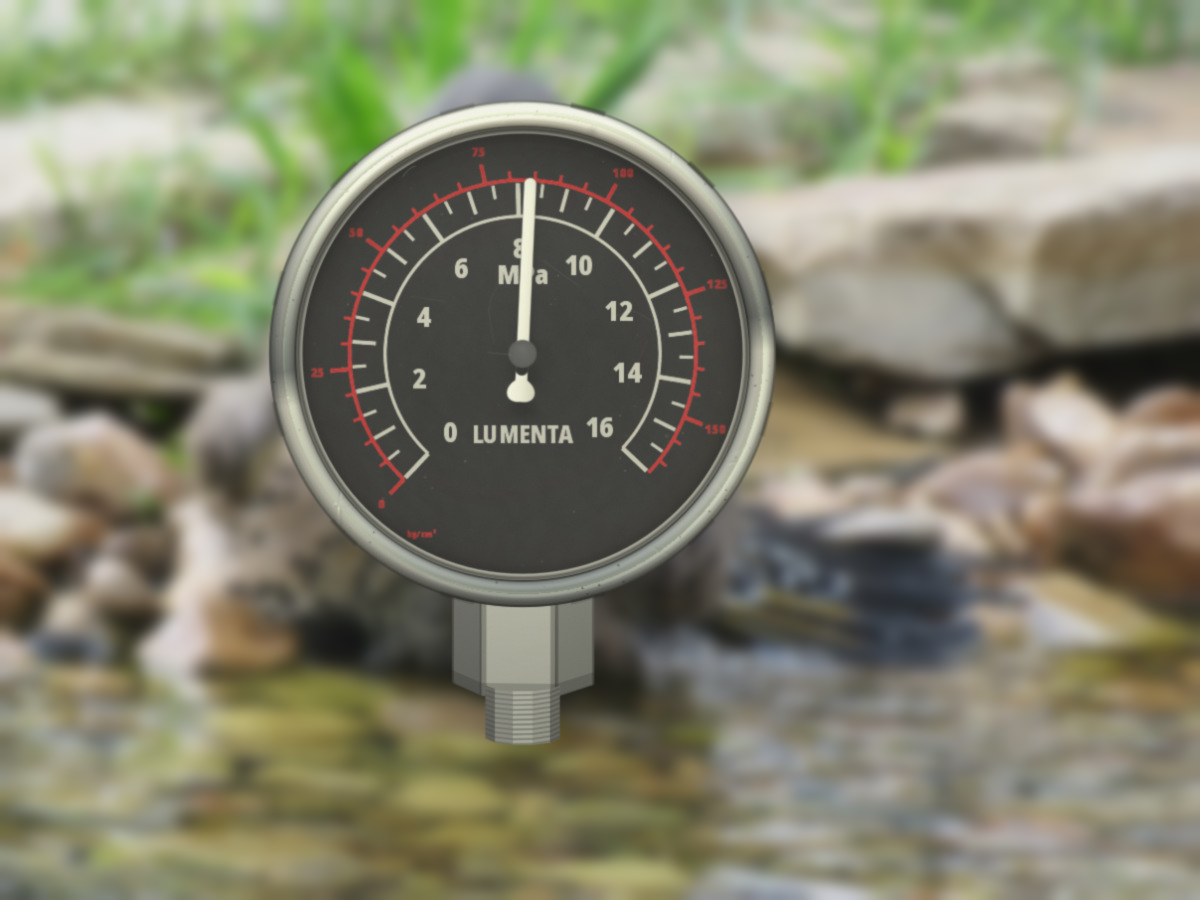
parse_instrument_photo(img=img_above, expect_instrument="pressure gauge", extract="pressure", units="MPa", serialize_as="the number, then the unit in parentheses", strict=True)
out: 8.25 (MPa)
